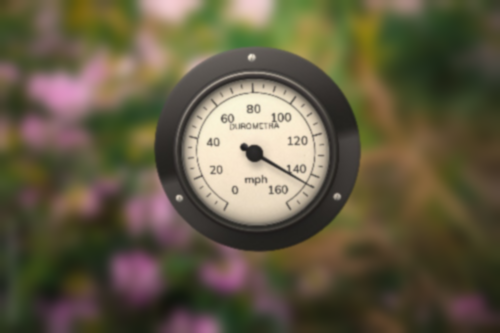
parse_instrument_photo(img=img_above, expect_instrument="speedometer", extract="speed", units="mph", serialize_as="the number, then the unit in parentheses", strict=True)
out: 145 (mph)
